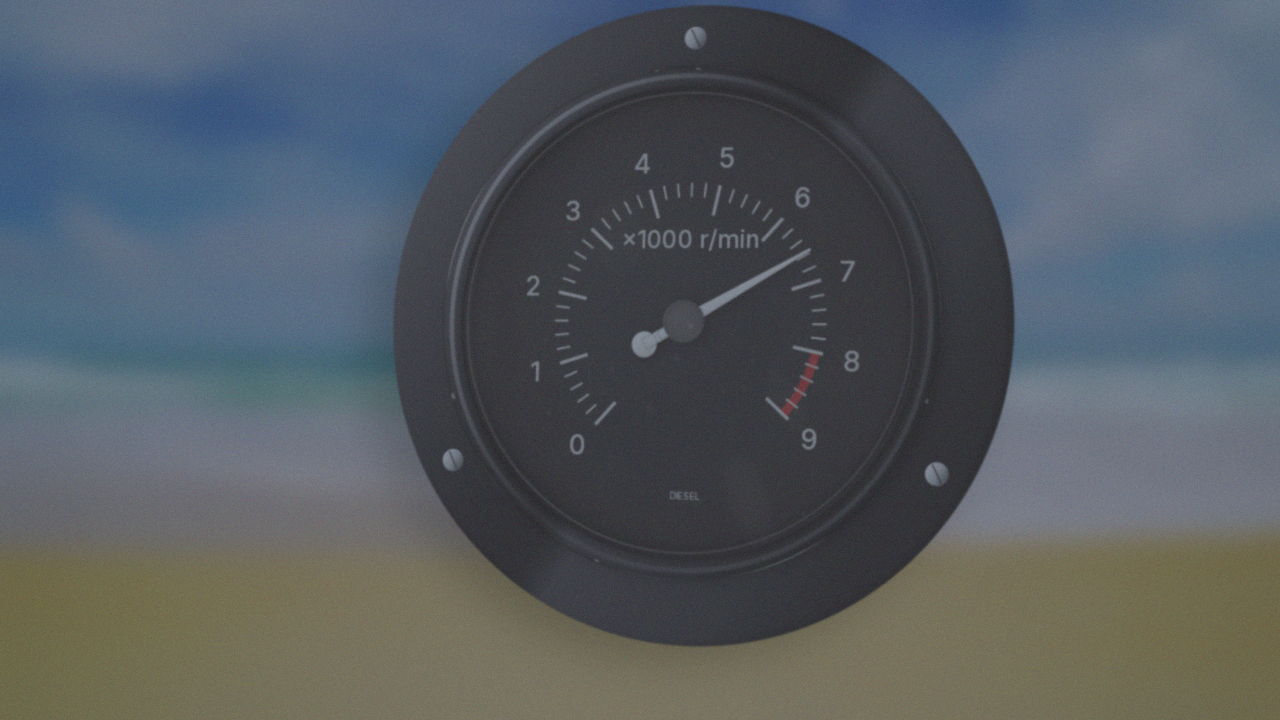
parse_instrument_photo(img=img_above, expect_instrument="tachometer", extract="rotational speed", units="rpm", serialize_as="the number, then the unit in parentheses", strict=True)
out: 6600 (rpm)
